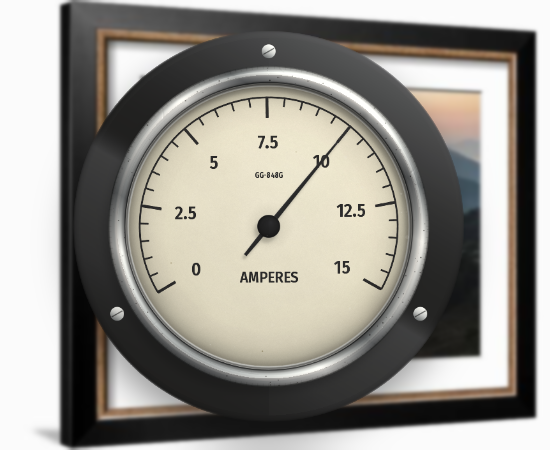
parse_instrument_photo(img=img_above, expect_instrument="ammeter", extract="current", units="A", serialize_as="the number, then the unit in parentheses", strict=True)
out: 10 (A)
